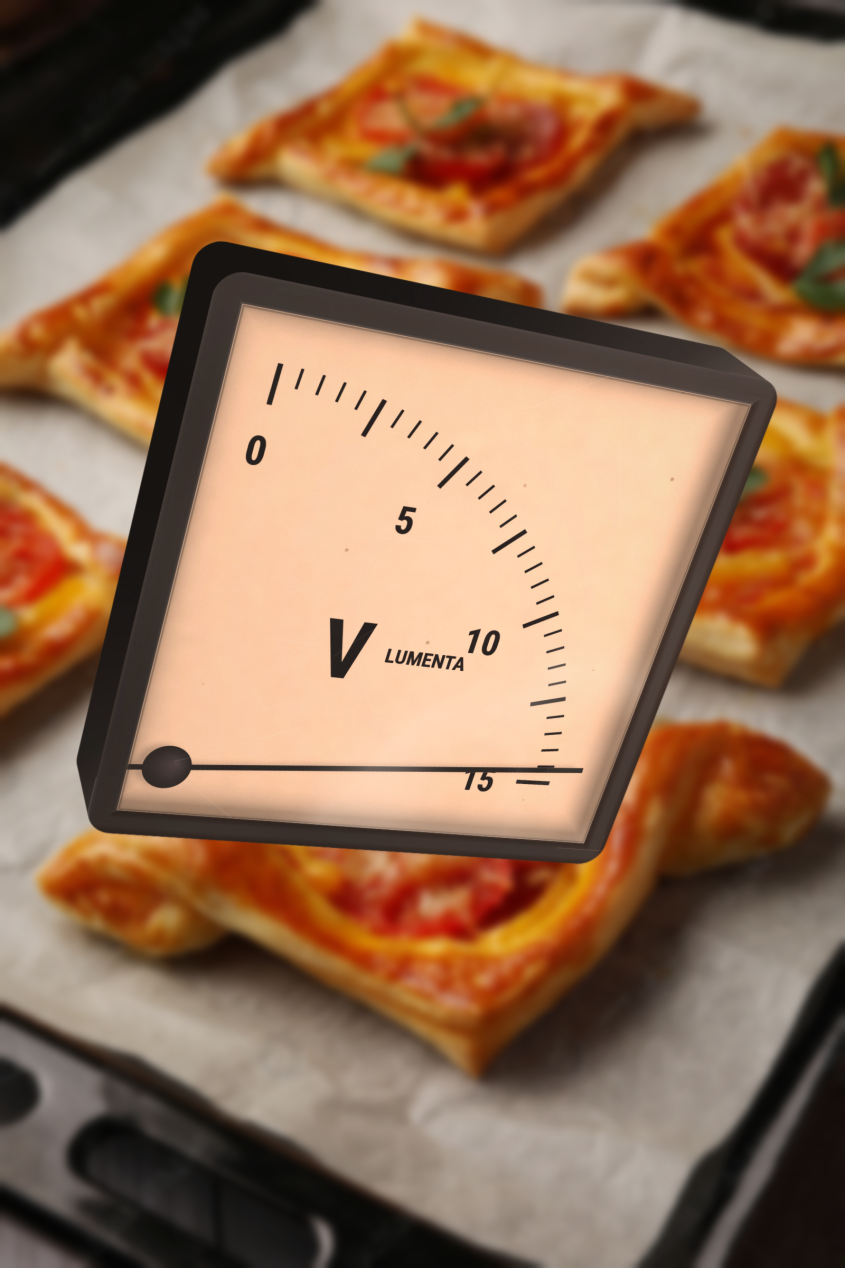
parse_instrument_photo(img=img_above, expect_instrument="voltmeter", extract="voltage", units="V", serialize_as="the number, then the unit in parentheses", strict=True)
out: 14.5 (V)
